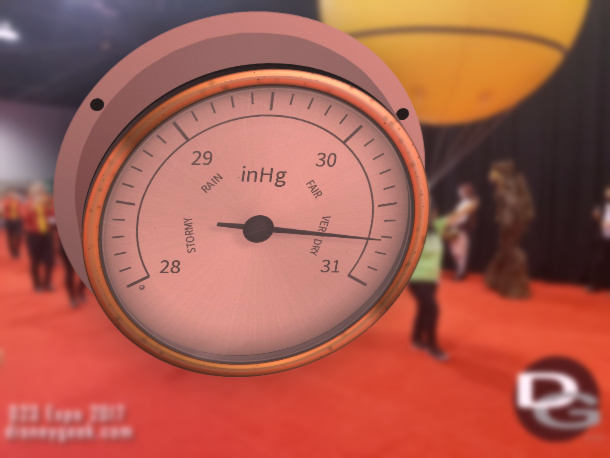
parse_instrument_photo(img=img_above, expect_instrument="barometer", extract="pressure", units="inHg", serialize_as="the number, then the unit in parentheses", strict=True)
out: 30.7 (inHg)
